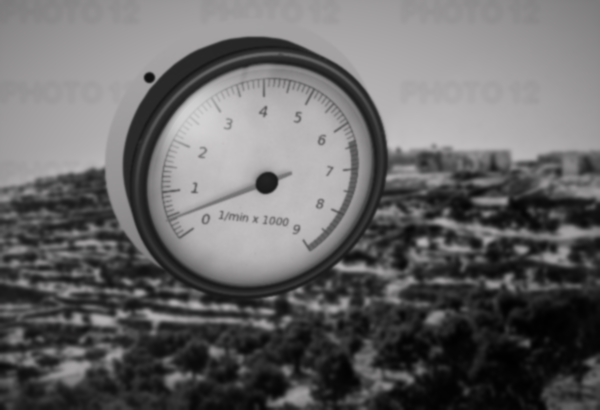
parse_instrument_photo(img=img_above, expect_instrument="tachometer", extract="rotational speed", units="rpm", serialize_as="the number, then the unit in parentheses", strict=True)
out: 500 (rpm)
